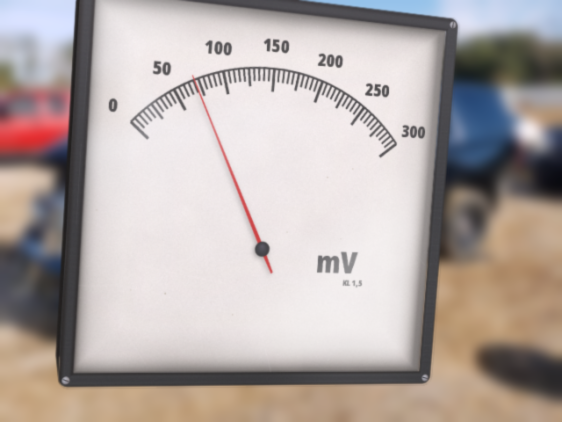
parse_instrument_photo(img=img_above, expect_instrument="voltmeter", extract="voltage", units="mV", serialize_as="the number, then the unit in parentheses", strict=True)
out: 70 (mV)
